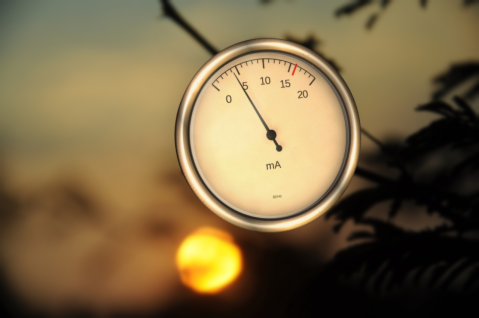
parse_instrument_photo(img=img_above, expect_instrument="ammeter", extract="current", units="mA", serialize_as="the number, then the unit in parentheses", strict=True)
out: 4 (mA)
